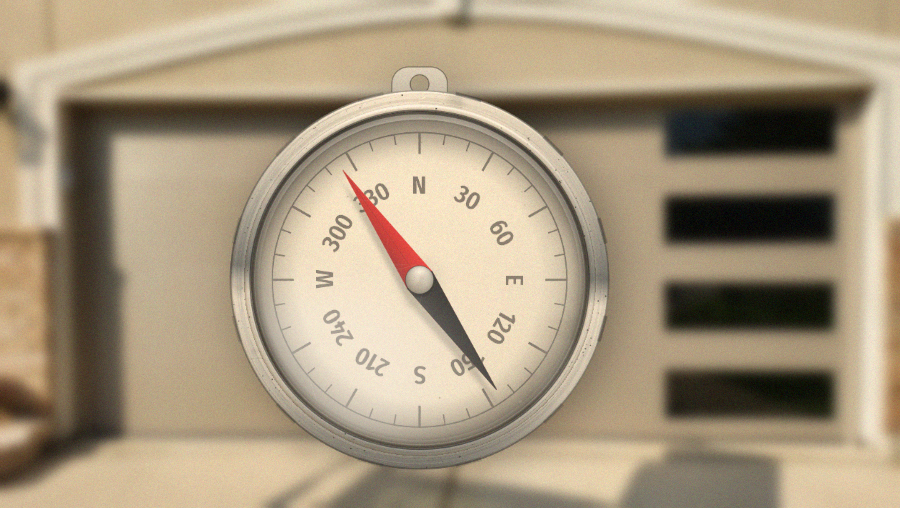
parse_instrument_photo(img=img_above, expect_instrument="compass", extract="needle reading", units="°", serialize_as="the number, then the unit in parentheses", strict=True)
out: 325 (°)
